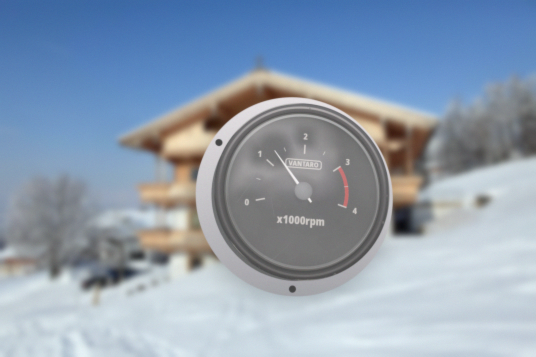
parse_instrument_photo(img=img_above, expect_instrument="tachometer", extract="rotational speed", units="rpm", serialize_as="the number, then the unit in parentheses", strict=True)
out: 1250 (rpm)
